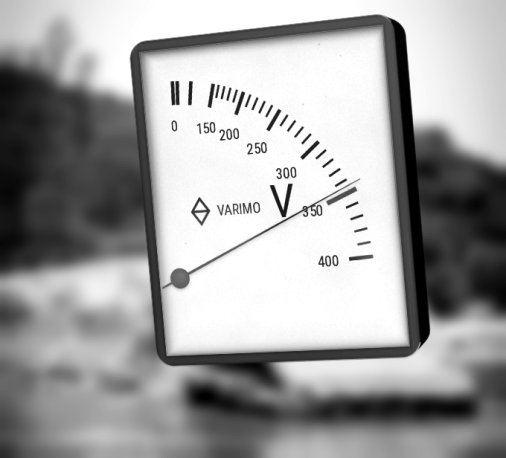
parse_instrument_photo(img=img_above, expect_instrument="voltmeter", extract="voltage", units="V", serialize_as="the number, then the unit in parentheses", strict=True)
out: 345 (V)
